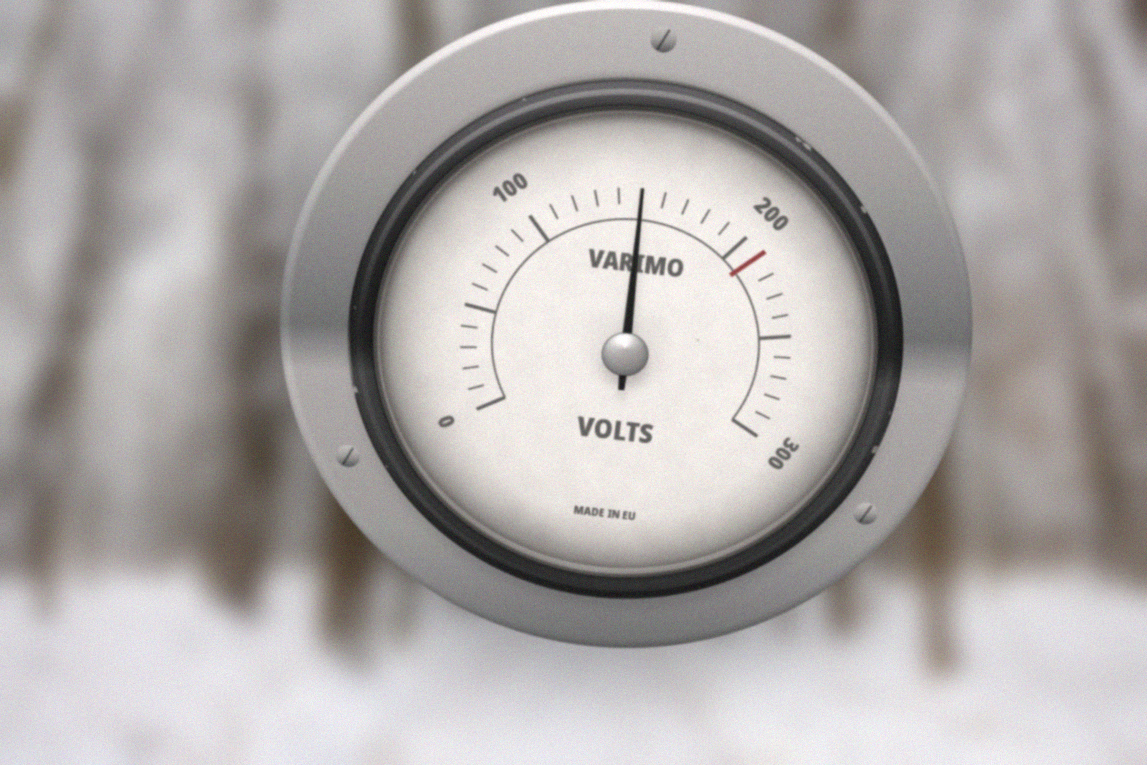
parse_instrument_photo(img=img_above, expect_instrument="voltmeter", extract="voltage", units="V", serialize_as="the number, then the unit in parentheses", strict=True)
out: 150 (V)
